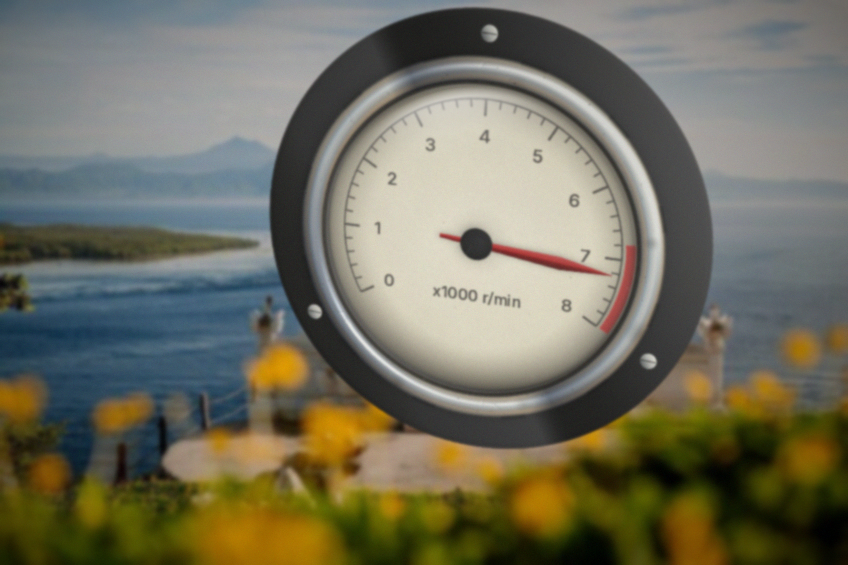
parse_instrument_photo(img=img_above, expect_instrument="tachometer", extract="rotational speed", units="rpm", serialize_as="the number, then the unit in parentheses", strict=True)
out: 7200 (rpm)
